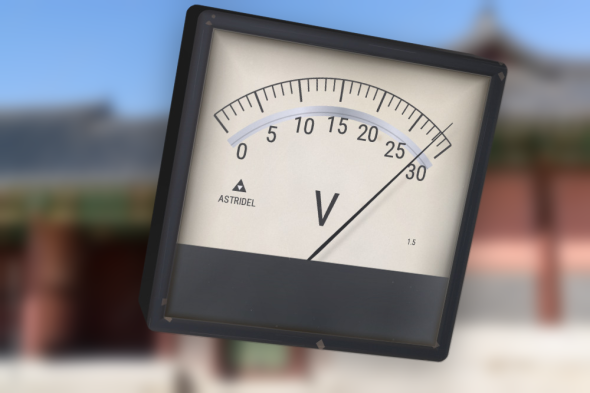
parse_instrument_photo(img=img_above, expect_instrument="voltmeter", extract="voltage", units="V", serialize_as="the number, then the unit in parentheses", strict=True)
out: 28 (V)
